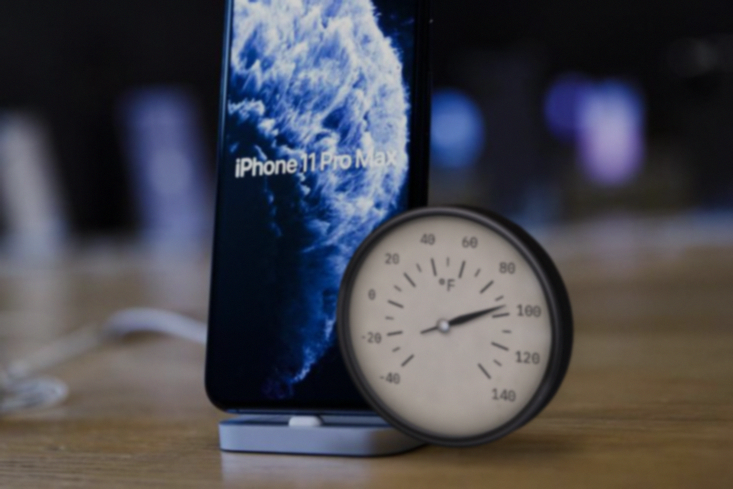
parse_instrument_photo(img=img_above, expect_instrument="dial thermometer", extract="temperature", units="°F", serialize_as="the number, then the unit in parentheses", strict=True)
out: 95 (°F)
